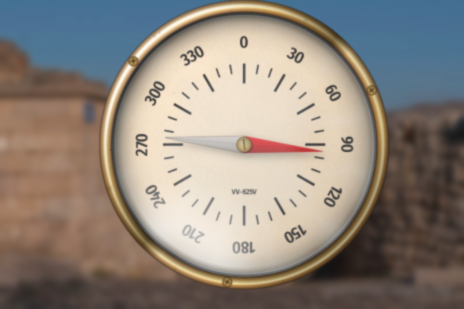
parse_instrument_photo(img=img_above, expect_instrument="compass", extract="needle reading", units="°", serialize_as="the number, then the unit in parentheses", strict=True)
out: 95 (°)
